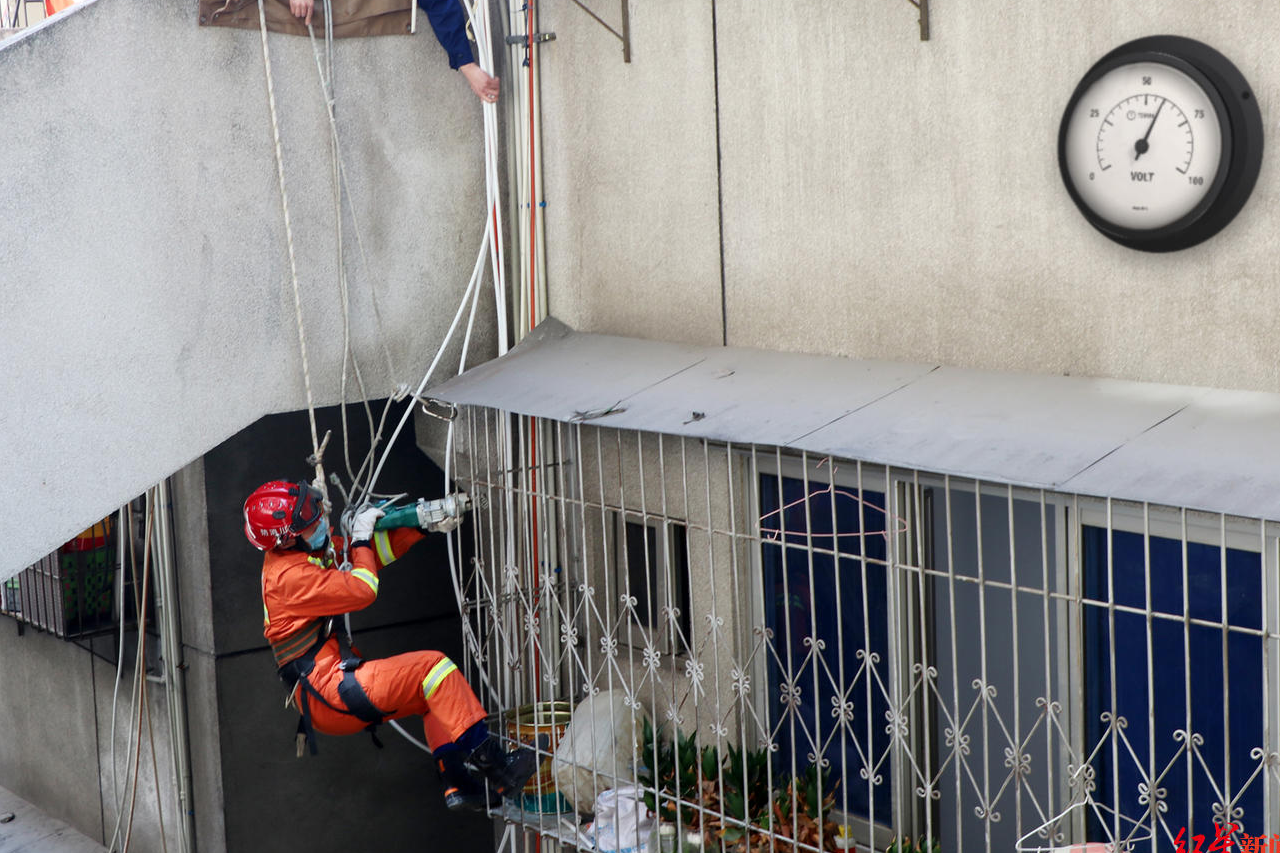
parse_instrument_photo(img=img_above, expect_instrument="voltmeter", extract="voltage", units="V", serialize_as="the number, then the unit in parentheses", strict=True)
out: 60 (V)
